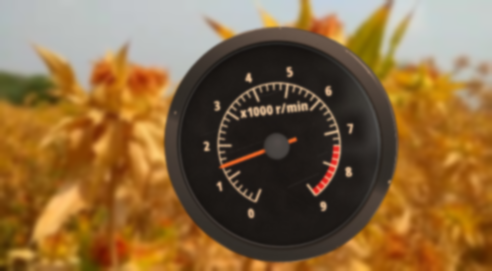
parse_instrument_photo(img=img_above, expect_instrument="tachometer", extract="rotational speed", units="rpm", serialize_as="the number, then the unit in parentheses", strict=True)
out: 1400 (rpm)
